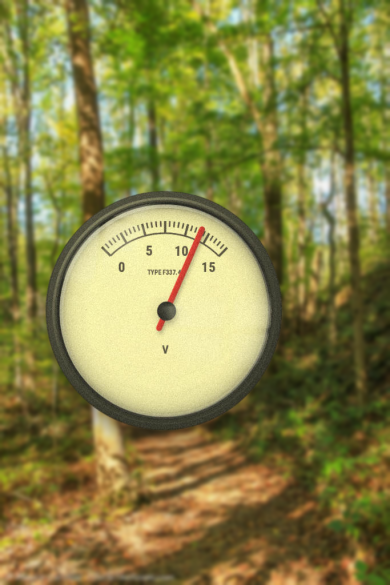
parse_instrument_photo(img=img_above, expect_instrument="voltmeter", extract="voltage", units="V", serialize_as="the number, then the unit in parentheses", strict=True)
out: 11.5 (V)
